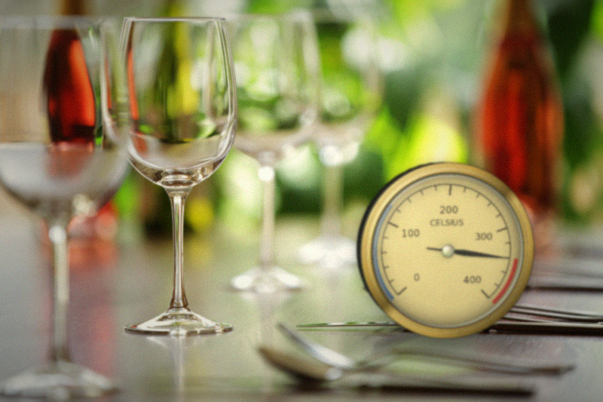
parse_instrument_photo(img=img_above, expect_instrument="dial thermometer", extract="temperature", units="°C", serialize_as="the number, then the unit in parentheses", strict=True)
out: 340 (°C)
